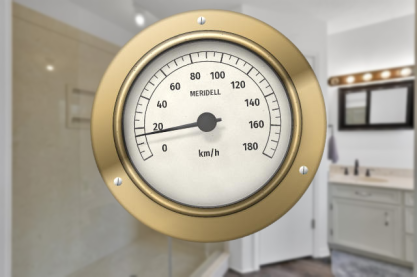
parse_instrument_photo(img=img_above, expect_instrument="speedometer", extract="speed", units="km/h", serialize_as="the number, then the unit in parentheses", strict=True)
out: 15 (km/h)
